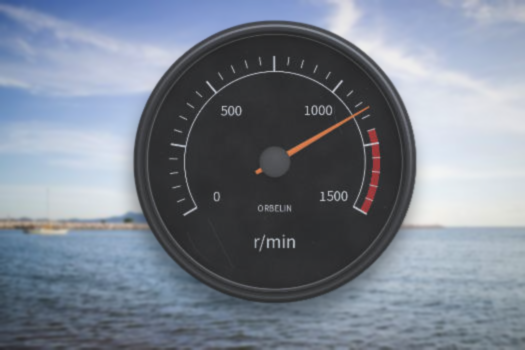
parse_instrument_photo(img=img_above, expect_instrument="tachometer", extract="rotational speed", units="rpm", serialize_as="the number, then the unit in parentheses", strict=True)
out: 1125 (rpm)
